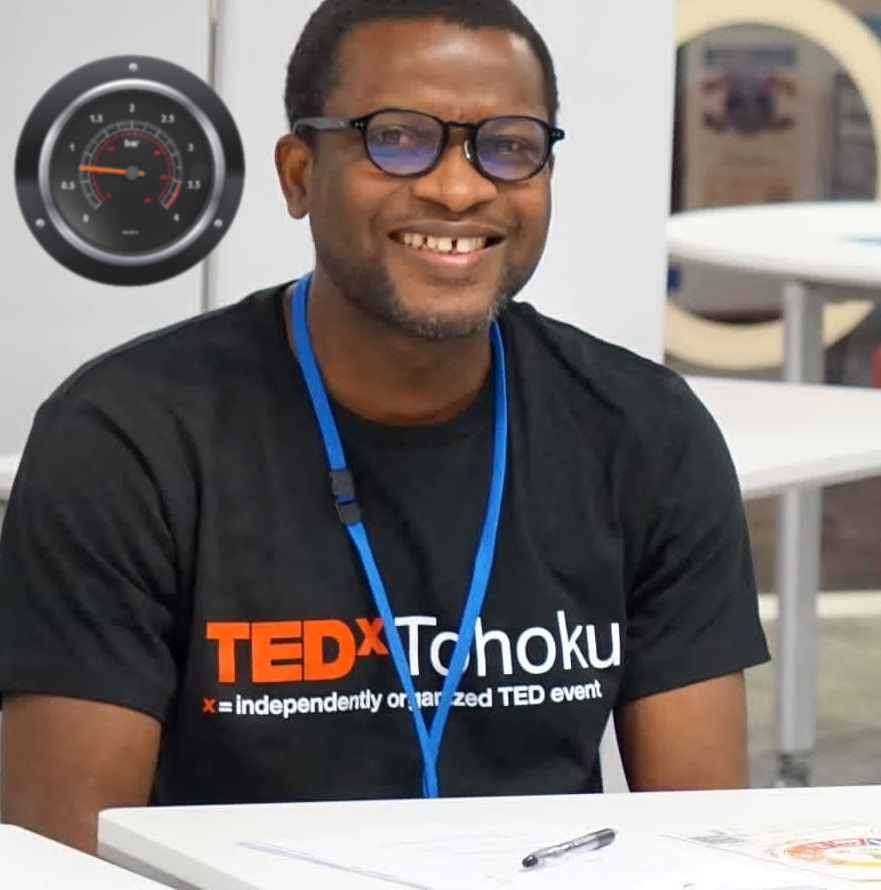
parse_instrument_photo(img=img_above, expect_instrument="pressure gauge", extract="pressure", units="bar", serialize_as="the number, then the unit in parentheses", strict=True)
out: 0.75 (bar)
